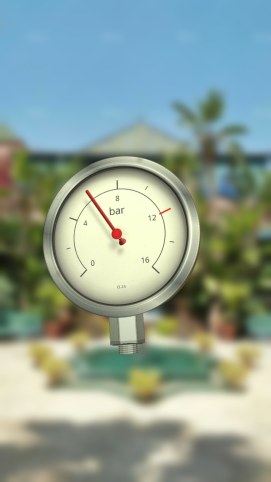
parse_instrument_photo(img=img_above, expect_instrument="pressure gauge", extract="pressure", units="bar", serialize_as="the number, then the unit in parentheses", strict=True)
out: 6 (bar)
